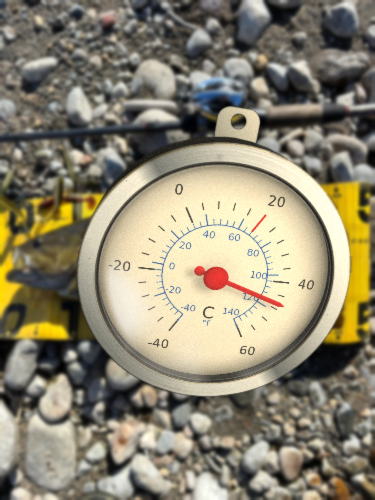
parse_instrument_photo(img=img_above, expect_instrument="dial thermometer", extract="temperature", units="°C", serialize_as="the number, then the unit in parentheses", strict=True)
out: 46 (°C)
